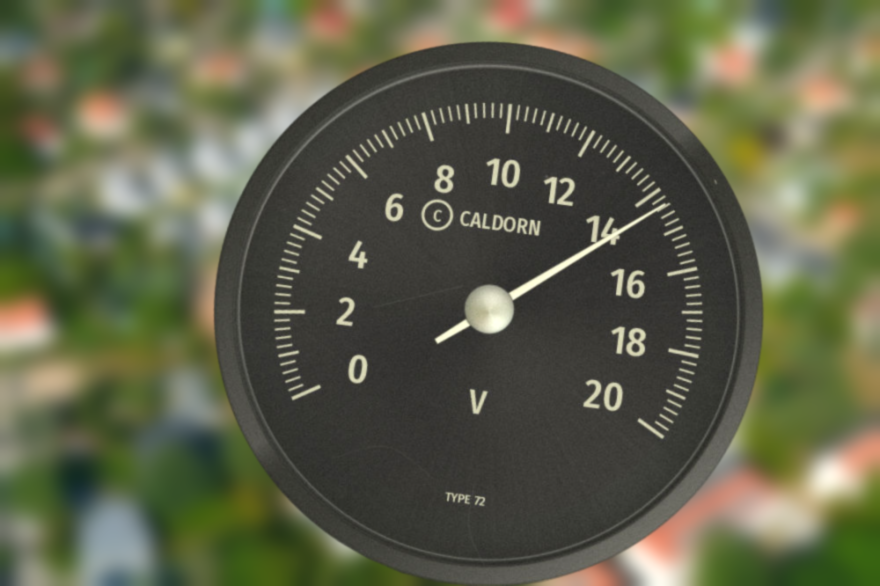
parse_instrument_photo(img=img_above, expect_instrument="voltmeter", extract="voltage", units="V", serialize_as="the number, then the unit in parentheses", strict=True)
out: 14.4 (V)
